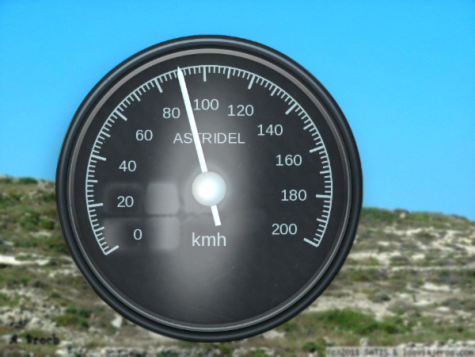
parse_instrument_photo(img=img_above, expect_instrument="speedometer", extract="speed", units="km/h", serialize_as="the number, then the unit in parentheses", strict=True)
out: 90 (km/h)
